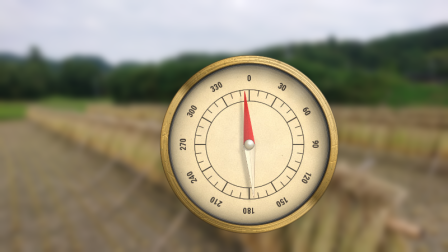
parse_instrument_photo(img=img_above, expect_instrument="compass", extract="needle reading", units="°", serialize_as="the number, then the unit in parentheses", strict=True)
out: 355 (°)
